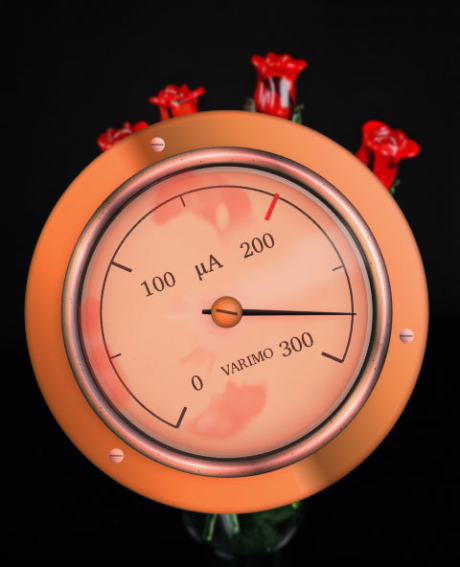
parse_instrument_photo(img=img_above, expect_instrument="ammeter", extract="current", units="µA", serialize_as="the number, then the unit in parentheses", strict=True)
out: 275 (µA)
